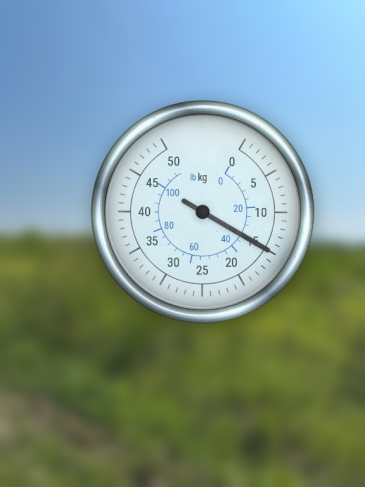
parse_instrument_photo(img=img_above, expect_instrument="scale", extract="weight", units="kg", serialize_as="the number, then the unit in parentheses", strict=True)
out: 15 (kg)
